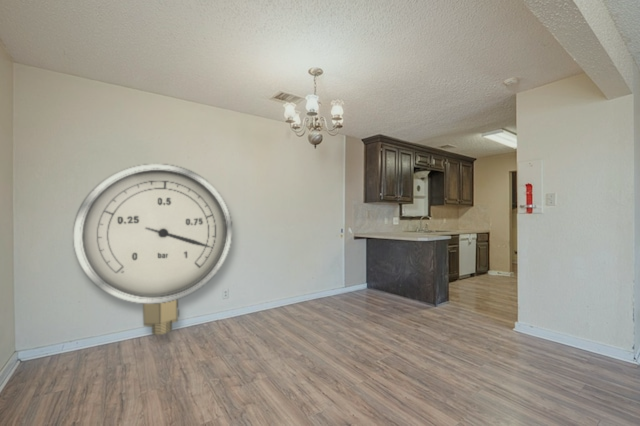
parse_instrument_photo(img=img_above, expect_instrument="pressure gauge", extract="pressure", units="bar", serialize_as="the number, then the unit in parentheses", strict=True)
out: 0.9 (bar)
